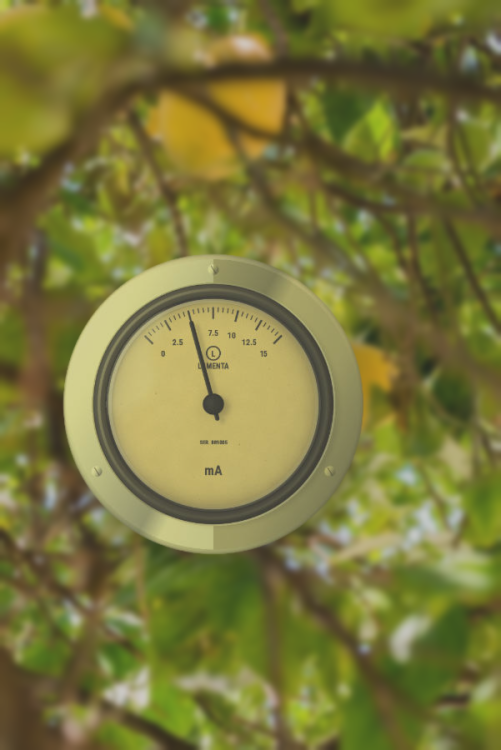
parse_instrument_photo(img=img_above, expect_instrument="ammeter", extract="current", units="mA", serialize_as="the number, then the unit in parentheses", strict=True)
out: 5 (mA)
